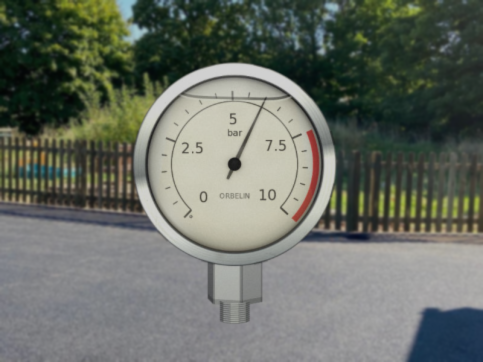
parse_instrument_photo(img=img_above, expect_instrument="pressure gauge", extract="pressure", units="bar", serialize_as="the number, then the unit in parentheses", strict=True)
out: 6 (bar)
